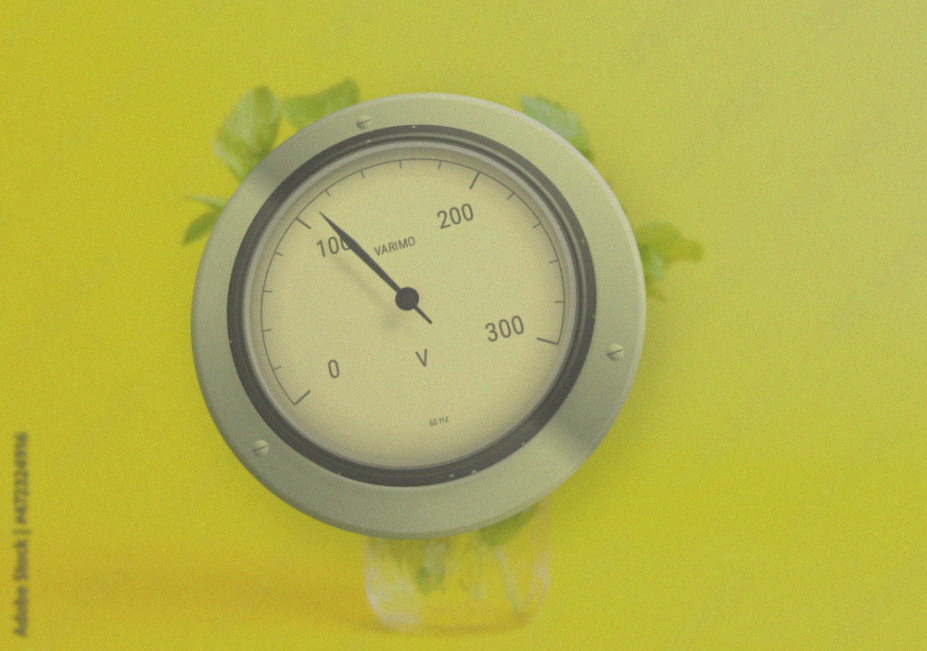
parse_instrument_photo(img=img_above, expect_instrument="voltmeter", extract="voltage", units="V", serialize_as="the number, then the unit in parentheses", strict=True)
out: 110 (V)
